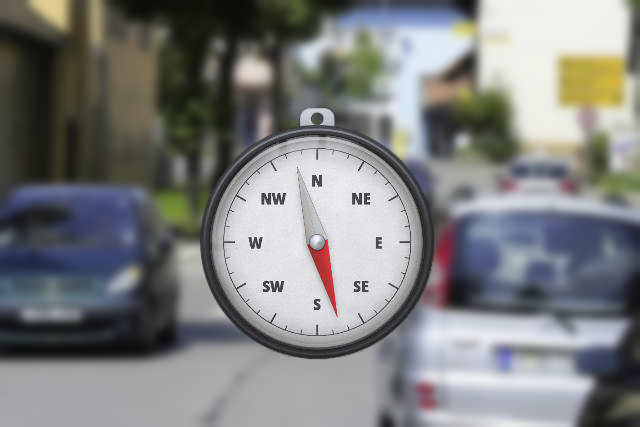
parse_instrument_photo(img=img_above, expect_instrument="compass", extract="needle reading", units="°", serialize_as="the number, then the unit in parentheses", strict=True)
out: 165 (°)
